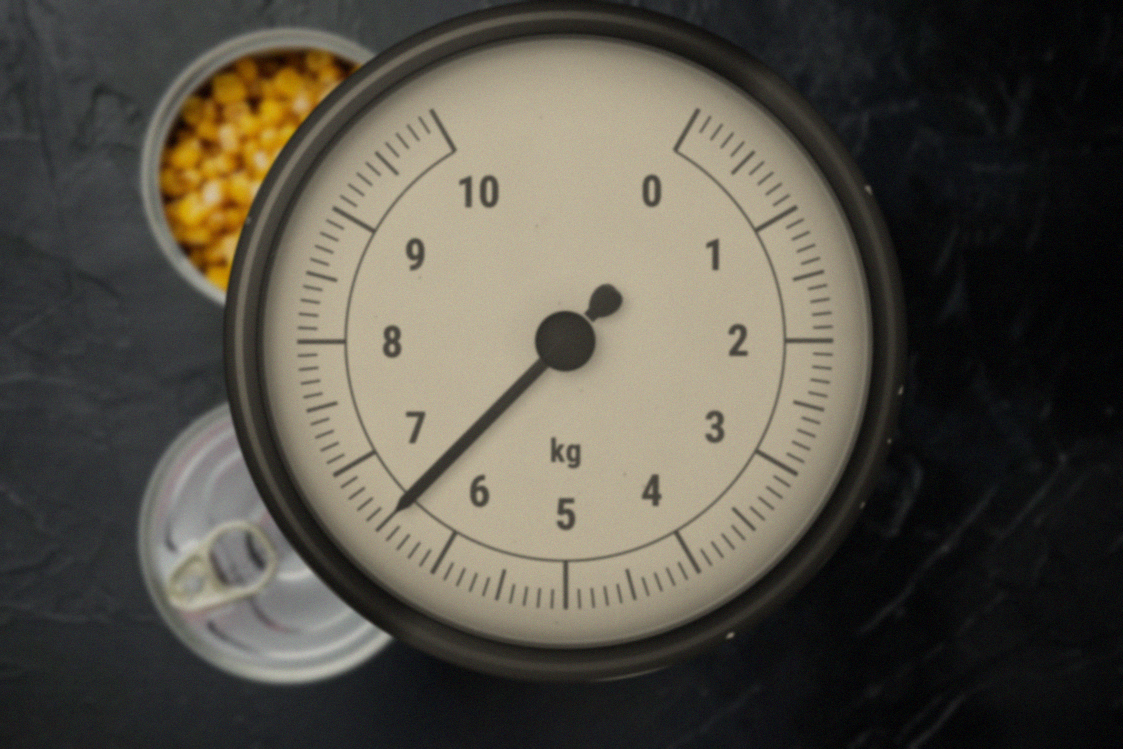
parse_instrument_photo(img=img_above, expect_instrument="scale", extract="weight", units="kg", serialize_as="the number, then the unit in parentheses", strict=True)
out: 6.5 (kg)
